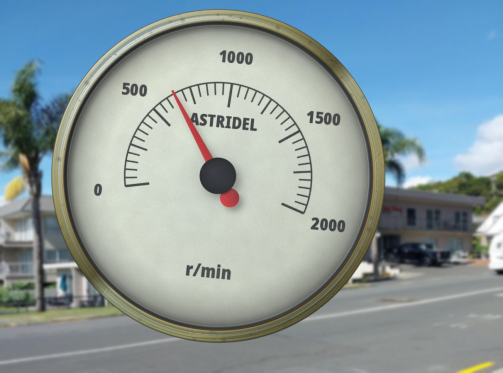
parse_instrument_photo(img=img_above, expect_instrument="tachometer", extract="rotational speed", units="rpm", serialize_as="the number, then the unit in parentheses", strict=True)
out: 650 (rpm)
